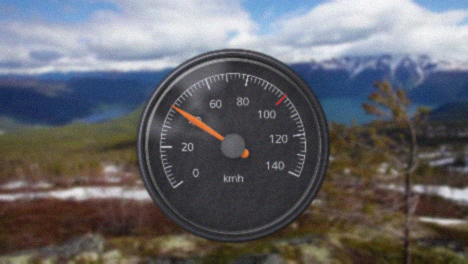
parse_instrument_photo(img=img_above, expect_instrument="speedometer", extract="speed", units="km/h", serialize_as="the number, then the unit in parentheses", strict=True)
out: 40 (km/h)
